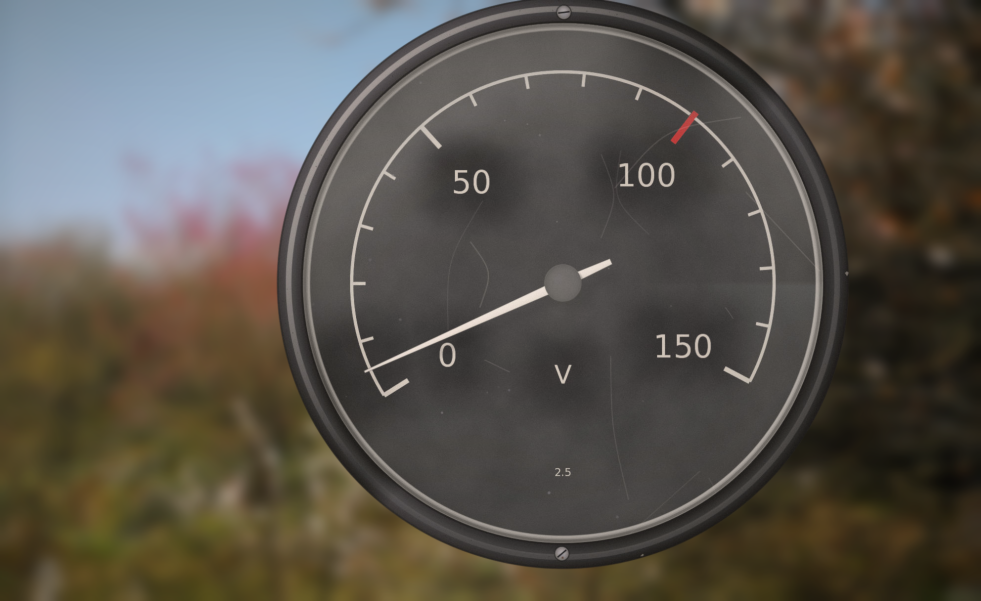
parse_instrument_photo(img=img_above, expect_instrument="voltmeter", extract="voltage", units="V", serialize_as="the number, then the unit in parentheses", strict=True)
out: 5 (V)
